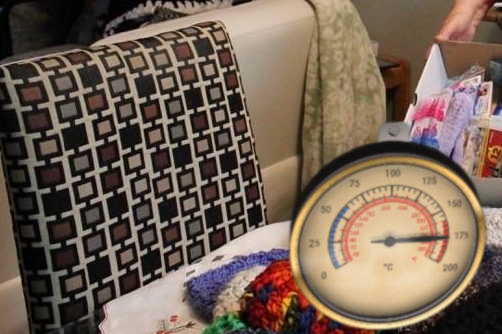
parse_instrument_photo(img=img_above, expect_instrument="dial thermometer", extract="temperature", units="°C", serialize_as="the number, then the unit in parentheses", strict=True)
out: 175 (°C)
